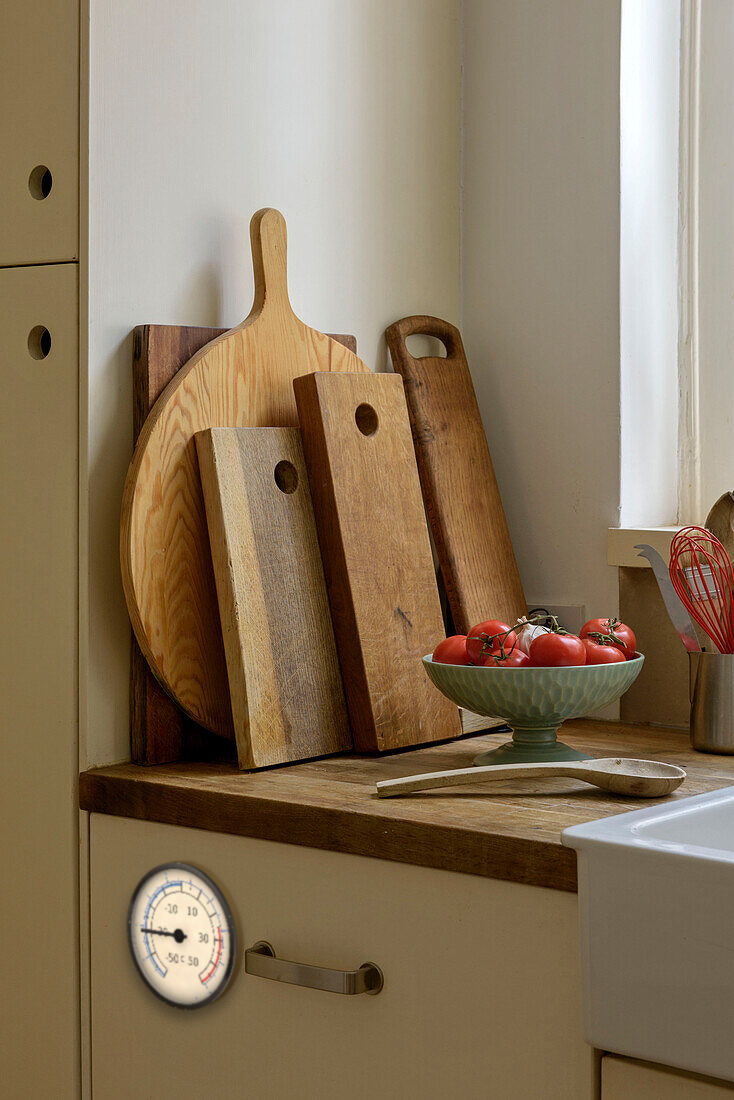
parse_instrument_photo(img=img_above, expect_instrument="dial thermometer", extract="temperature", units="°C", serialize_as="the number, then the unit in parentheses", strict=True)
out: -30 (°C)
